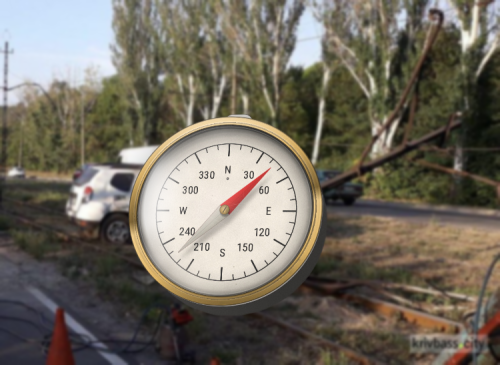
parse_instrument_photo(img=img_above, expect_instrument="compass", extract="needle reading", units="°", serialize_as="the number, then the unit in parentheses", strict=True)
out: 45 (°)
